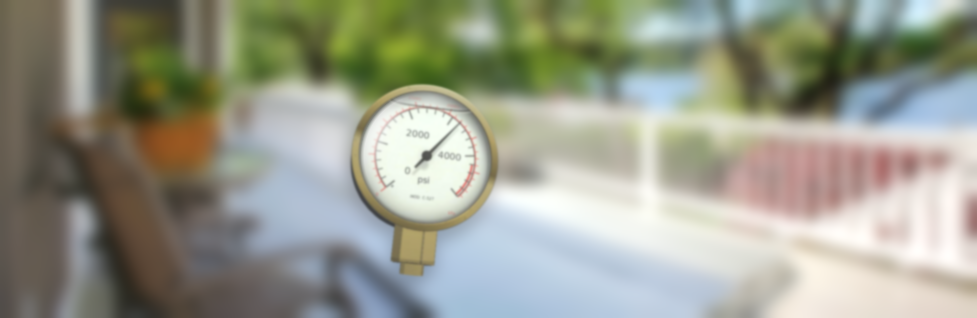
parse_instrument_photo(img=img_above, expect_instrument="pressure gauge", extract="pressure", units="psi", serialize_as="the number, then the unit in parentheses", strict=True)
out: 3200 (psi)
